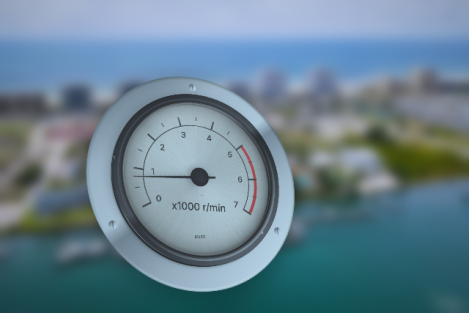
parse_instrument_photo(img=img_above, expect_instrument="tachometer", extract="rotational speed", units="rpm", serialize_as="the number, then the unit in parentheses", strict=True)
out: 750 (rpm)
